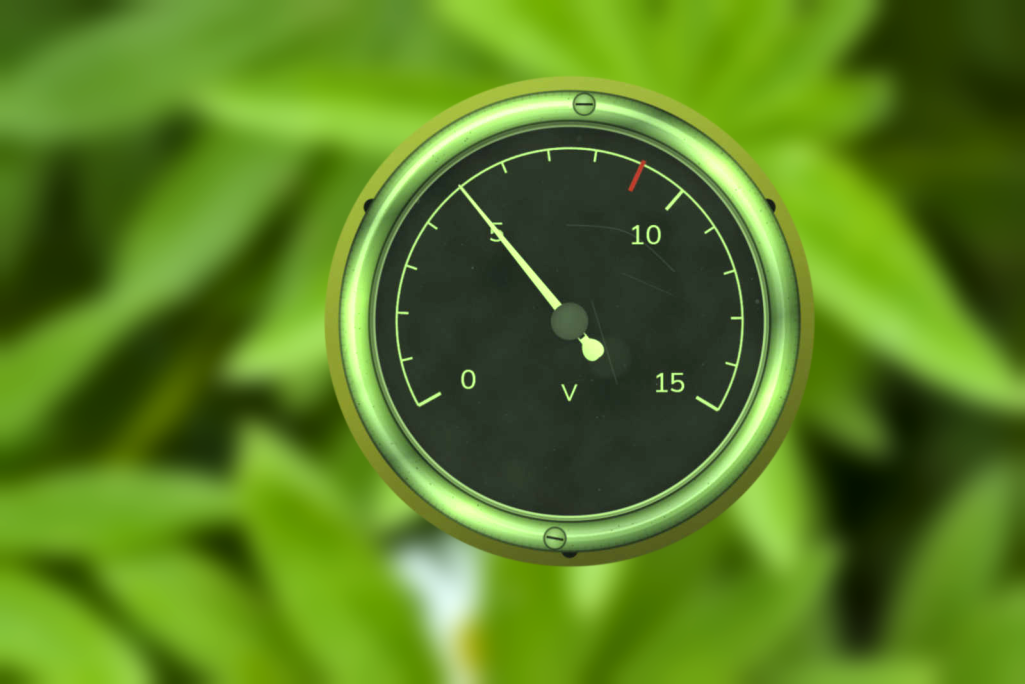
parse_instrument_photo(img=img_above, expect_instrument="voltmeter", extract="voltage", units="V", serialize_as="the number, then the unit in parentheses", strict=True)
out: 5 (V)
